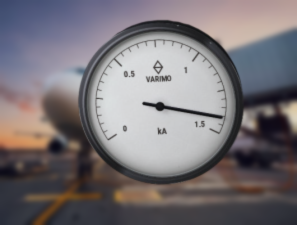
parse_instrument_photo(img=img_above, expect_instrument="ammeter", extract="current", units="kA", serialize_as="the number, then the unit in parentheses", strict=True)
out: 1.4 (kA)
